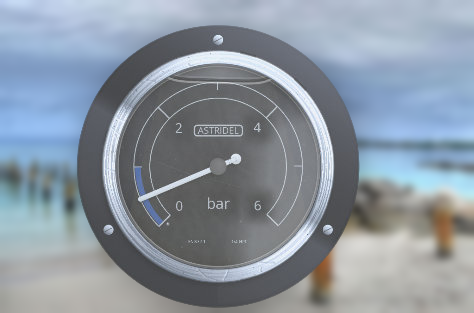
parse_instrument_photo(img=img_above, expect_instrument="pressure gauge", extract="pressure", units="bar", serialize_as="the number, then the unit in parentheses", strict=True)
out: 0.5 (bar)
